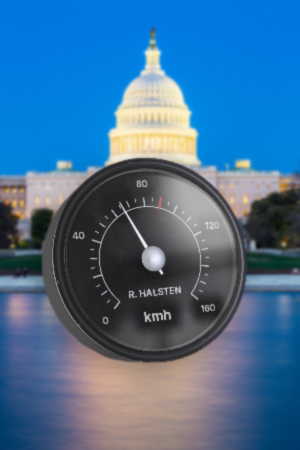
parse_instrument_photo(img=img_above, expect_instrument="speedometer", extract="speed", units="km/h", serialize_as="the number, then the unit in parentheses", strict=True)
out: 65 (km/h)
